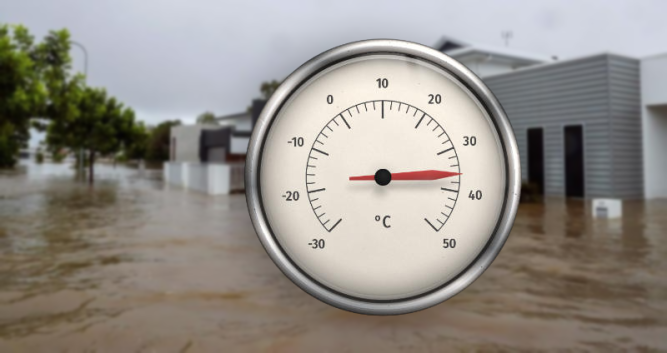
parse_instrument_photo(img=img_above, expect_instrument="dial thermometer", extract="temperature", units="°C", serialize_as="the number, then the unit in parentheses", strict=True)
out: 36 (°C)
